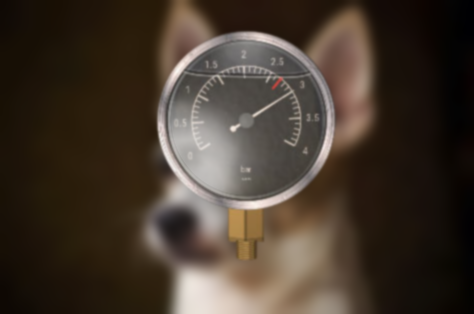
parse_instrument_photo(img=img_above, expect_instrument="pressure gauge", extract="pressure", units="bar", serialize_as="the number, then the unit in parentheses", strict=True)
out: 3 (bar)
